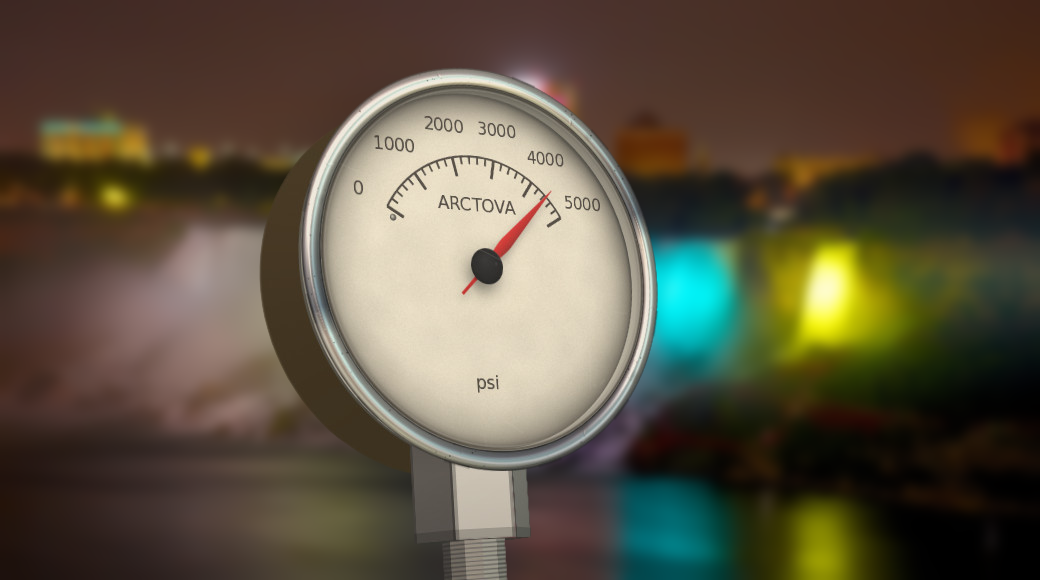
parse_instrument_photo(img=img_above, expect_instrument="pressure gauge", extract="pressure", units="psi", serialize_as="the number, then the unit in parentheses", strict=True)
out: 4400 (psi)
